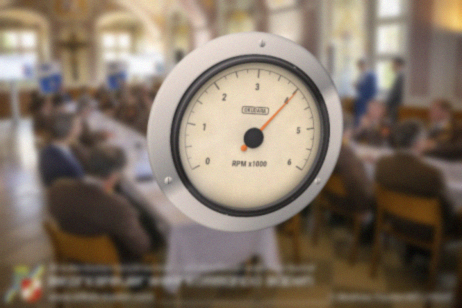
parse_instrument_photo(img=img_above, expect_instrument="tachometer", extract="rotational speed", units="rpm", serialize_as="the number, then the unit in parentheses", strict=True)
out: 4000 (rpm)
